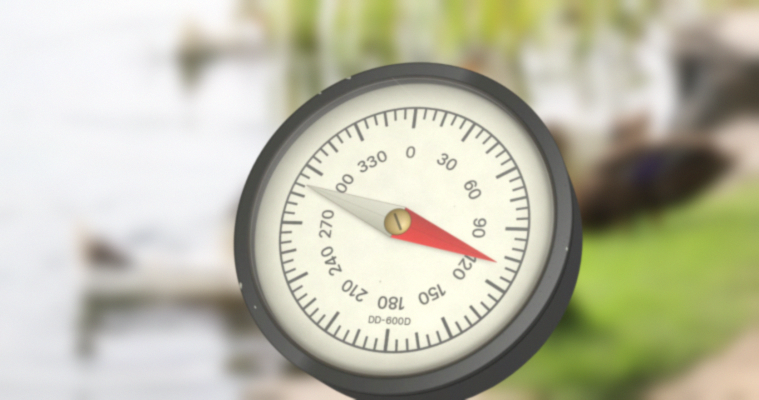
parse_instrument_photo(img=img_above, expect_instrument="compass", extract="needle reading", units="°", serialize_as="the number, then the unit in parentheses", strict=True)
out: 110 (°)
